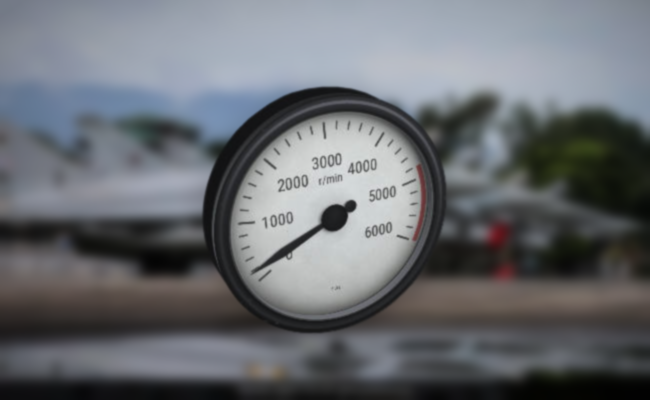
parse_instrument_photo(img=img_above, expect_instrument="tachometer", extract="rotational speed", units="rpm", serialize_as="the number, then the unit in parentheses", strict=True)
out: 200 (rpm)
